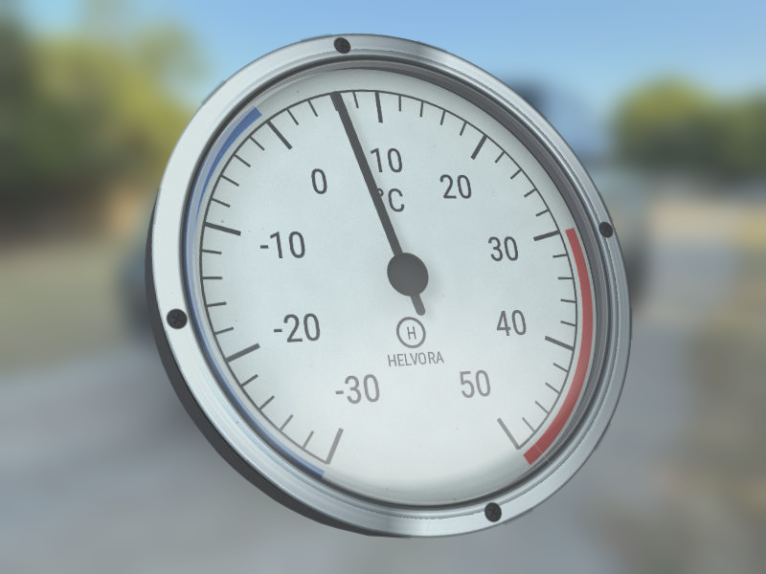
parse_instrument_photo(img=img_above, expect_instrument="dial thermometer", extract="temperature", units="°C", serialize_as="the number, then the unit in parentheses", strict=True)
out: 6 (°C)
